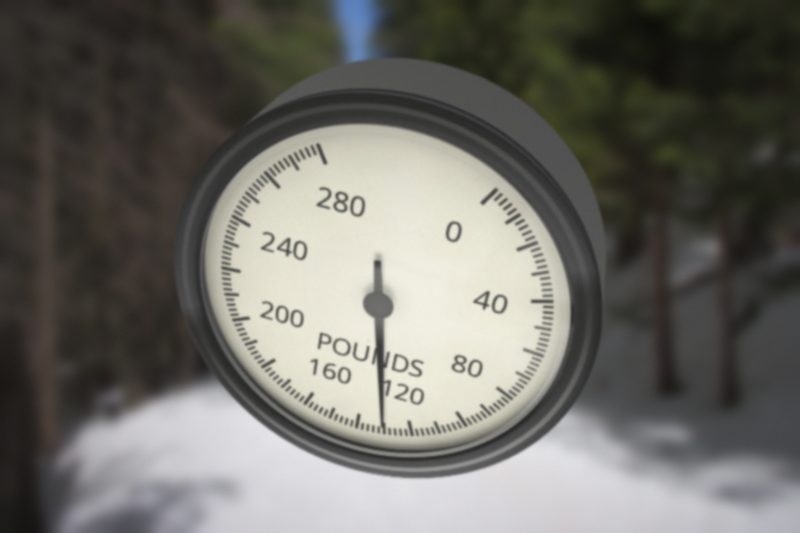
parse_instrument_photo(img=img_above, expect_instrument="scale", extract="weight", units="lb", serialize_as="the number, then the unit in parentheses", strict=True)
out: 130 (lb)
